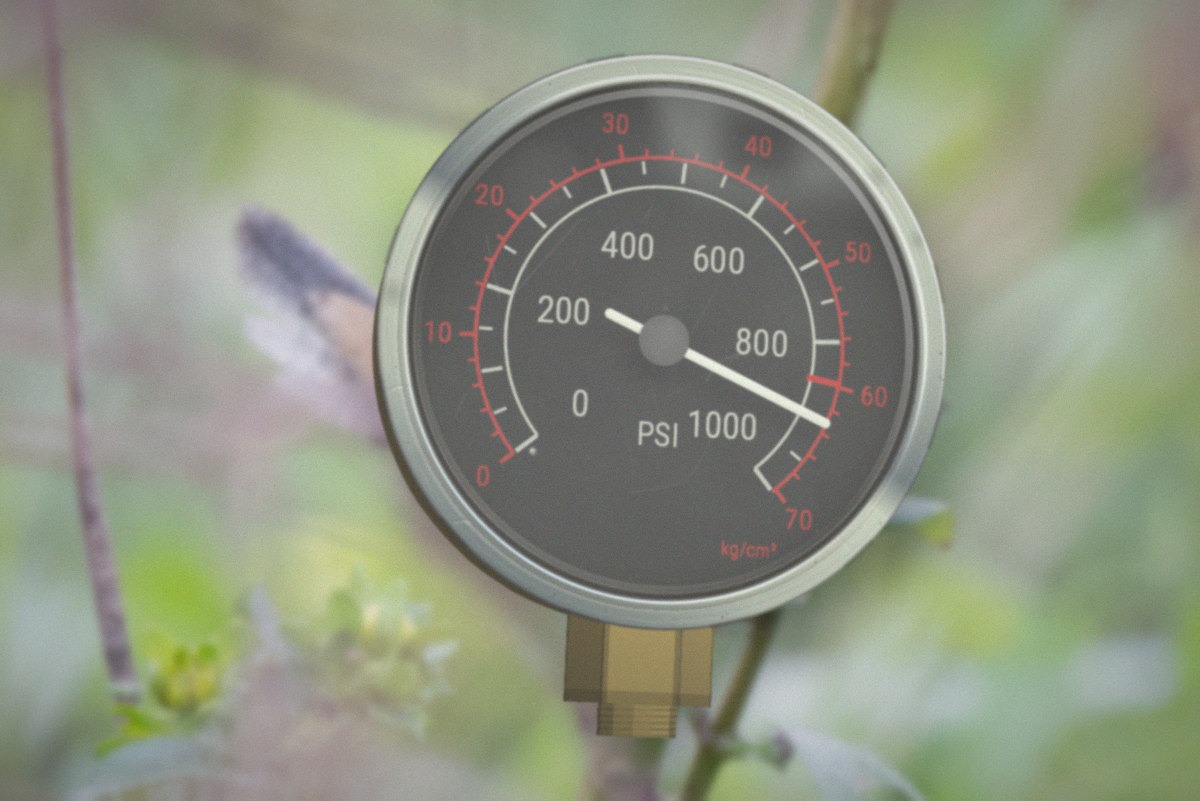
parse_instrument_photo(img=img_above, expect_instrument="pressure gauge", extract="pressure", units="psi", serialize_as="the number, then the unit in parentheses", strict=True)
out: 900 (psi)
